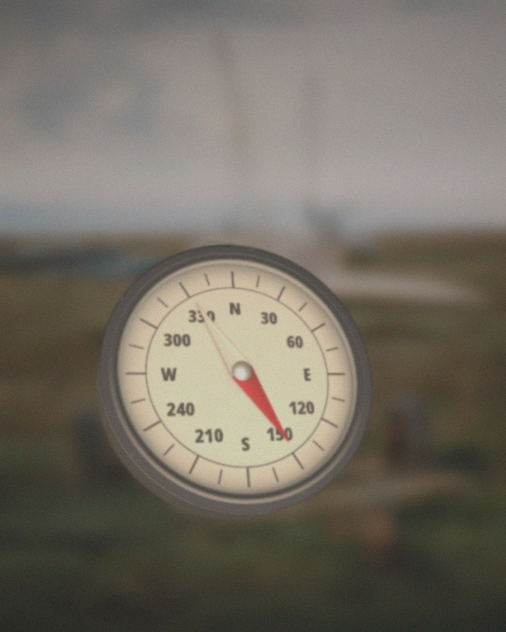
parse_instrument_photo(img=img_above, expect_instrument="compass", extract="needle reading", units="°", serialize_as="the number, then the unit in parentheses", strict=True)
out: 150 (°)
